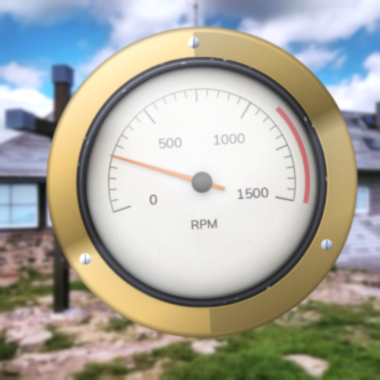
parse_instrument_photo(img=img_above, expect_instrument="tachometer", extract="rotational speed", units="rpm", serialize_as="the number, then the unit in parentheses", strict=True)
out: 250 (rpm)
